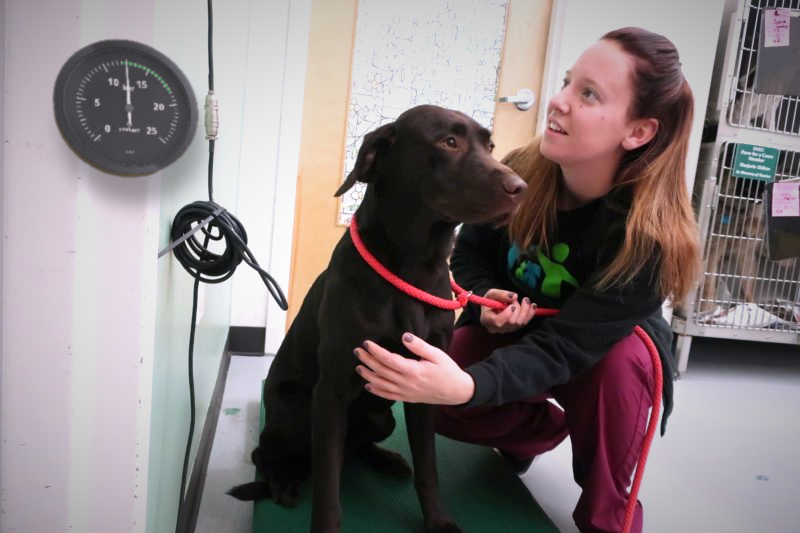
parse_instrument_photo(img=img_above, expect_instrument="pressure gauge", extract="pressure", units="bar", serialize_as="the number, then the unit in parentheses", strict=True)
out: 12.5 (bar)
